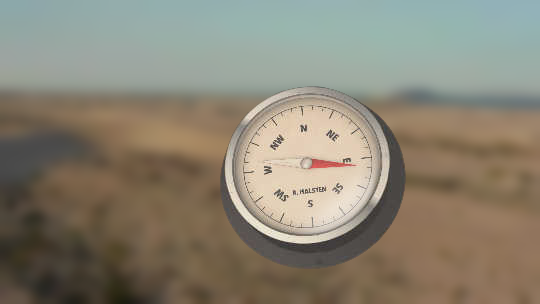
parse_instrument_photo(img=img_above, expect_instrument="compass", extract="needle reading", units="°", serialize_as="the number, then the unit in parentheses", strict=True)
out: 100 (°)
